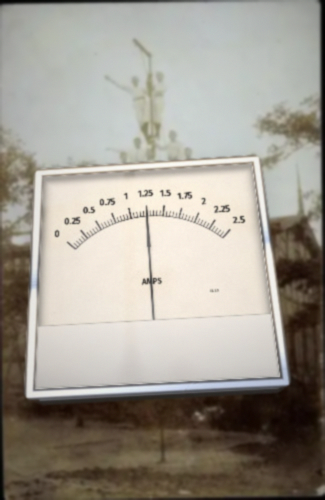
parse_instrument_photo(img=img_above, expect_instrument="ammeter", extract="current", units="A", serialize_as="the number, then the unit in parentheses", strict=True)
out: 1.25 (A)
